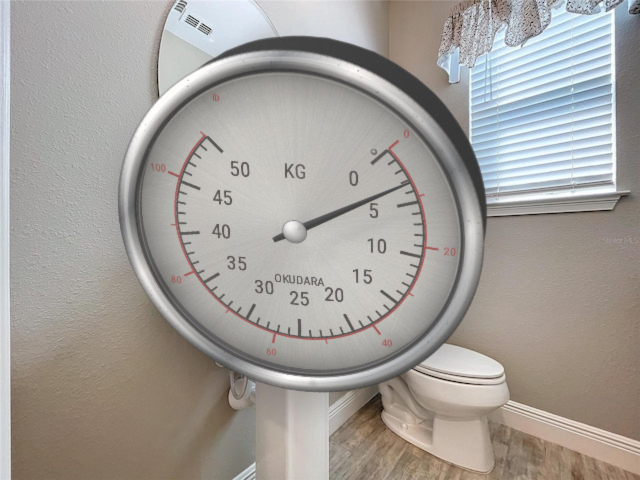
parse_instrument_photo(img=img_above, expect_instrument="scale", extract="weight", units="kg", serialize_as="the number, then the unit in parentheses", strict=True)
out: 3 (kg)
